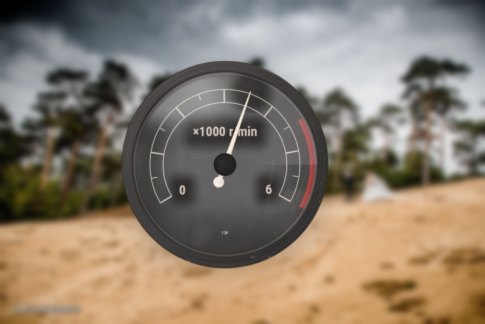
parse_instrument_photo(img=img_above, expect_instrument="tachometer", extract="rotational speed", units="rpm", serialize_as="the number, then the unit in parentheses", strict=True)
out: 3500 (rpm)
